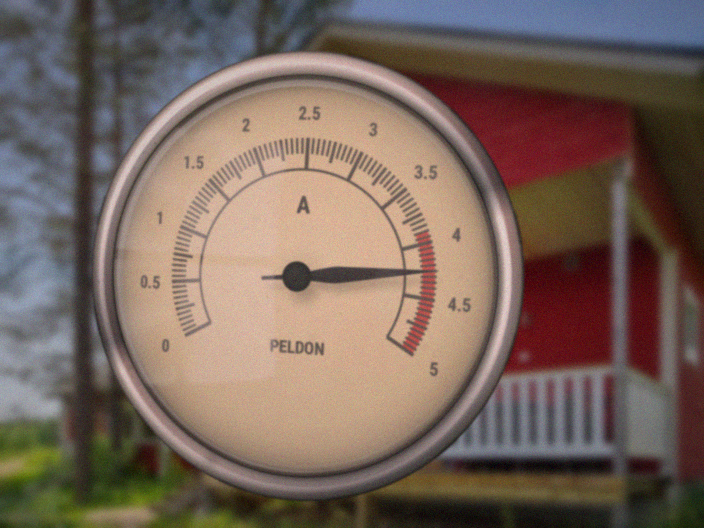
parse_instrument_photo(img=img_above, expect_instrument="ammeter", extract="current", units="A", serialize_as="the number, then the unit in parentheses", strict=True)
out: 4.25 (A)
